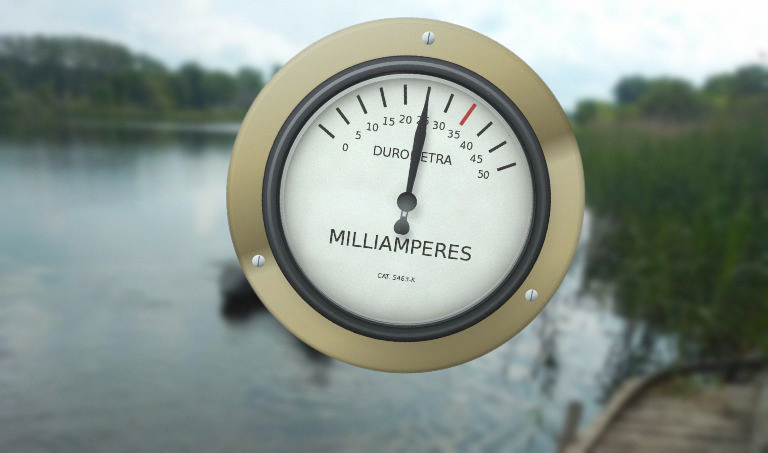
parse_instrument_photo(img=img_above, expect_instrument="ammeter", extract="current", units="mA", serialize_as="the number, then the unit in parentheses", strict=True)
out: 25 (mA)
